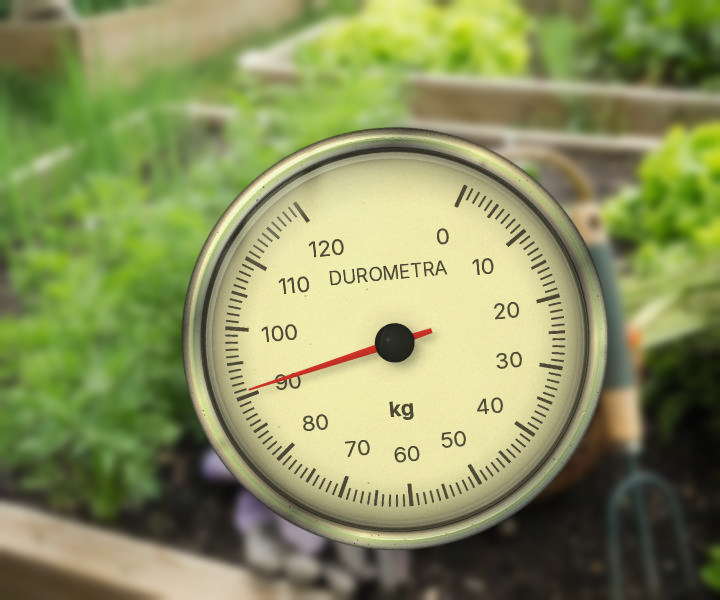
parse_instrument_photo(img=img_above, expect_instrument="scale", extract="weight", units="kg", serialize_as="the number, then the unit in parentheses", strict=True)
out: 91 (kg)
